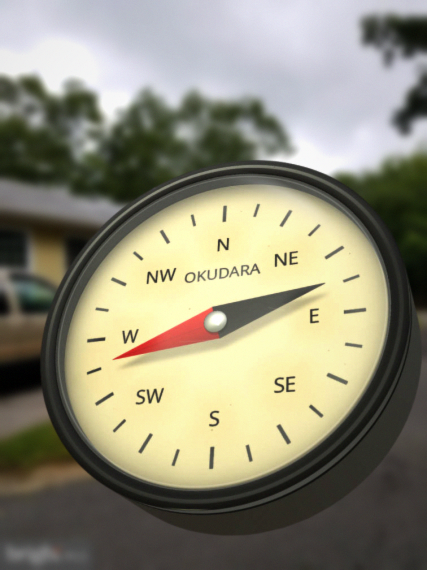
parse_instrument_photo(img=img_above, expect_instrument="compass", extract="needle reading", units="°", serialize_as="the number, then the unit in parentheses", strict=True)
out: 255 (°)
